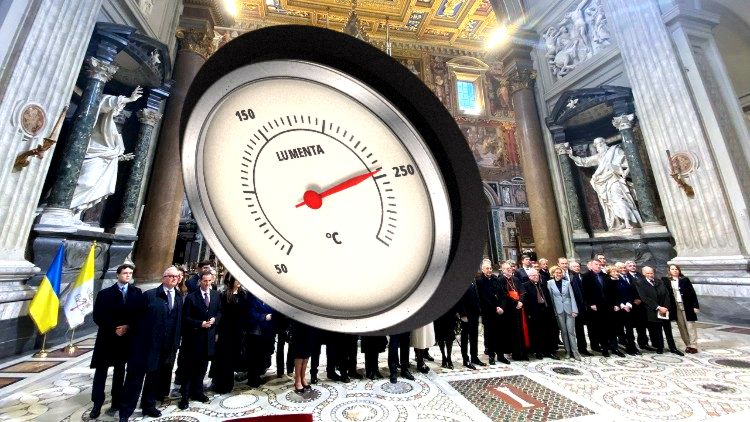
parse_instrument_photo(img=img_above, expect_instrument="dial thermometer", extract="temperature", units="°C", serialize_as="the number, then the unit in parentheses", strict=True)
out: 245 (°C)
